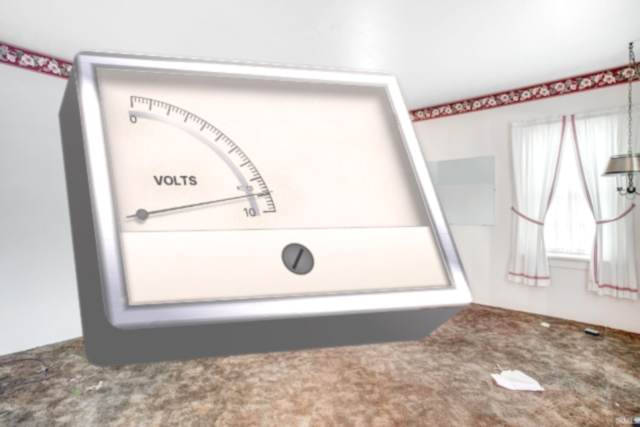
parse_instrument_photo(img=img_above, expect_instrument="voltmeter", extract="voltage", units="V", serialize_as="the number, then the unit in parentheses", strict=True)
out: 9 (V)
